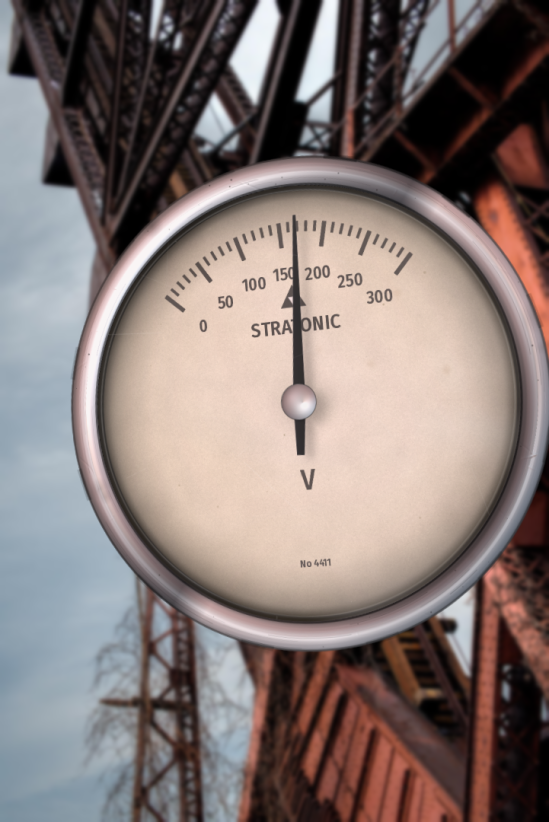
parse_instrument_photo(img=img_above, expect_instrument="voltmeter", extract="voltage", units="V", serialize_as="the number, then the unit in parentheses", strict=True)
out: 170 (V)
